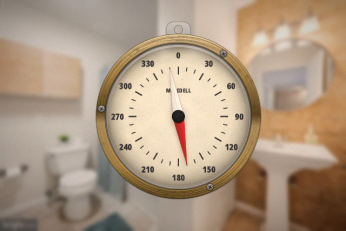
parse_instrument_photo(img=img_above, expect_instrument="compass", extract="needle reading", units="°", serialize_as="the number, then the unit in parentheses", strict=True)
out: 170 (°)
